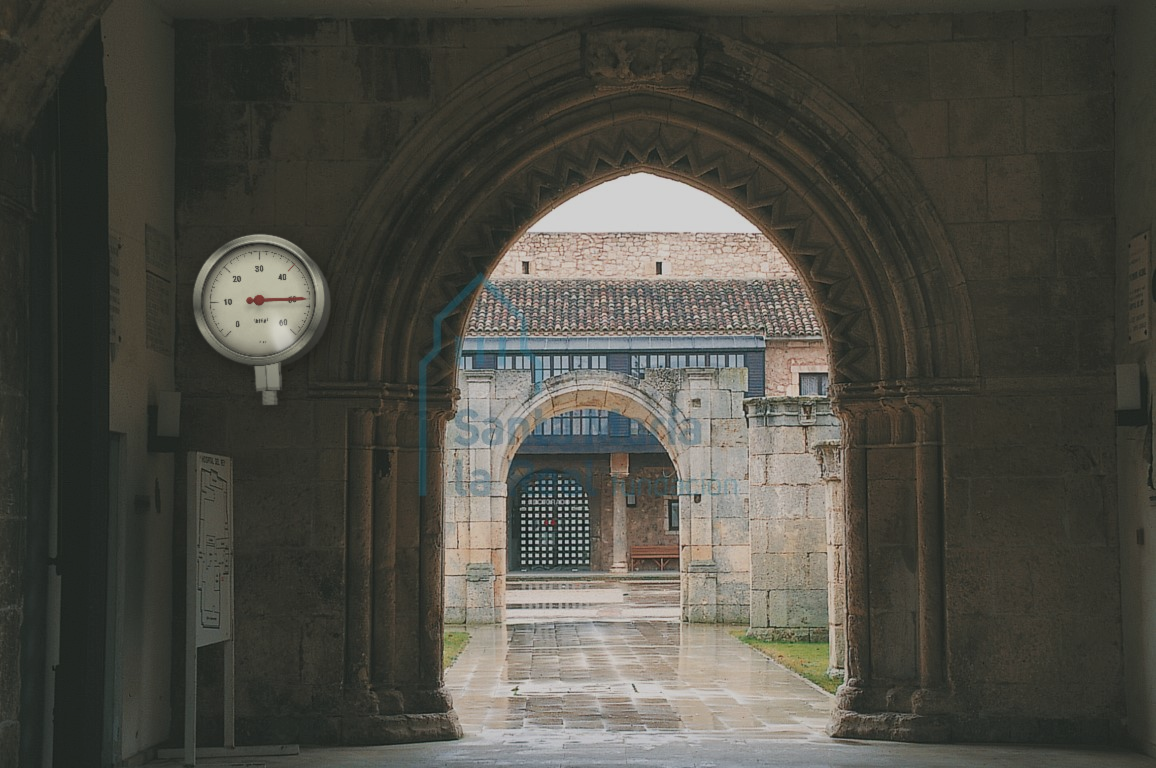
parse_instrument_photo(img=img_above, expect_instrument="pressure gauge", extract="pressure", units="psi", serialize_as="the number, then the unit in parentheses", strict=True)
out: 50 (psi)
